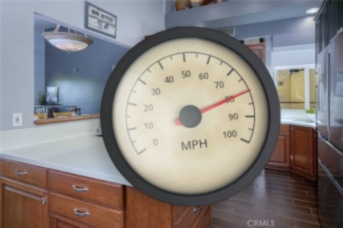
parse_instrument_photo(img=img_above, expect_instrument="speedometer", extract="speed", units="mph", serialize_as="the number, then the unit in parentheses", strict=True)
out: 80 (mph)
